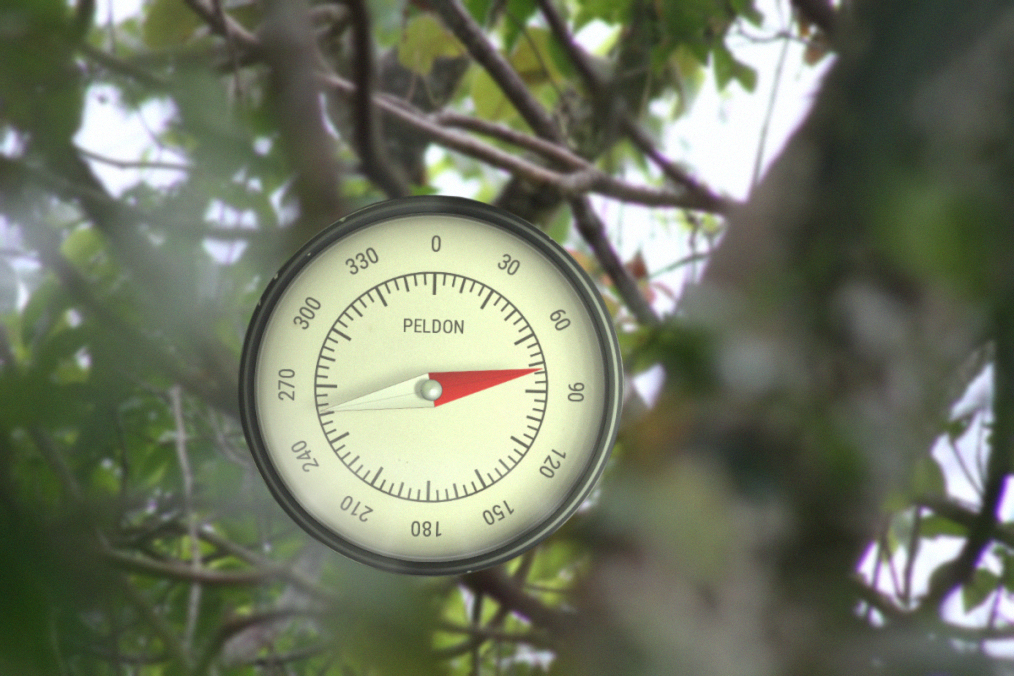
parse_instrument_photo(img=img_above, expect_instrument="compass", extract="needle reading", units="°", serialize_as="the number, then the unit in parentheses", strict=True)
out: 77.5 (°)
